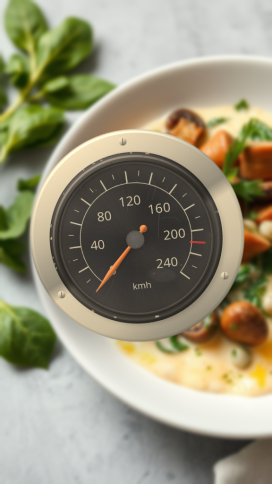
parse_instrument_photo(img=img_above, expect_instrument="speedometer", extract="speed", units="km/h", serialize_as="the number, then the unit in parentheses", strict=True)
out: 0 (km/h)
